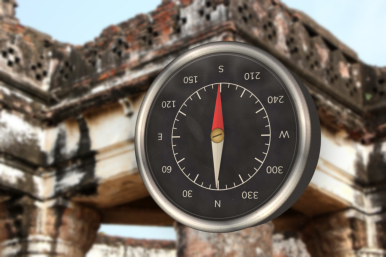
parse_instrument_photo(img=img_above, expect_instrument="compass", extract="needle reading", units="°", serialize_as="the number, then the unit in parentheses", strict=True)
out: 180 (°)
